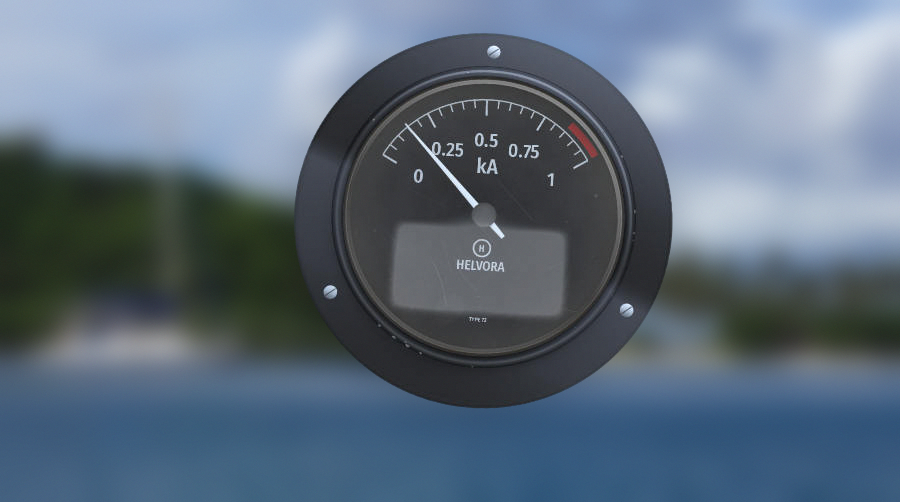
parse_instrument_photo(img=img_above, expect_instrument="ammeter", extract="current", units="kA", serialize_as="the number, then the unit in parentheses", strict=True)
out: 0.15 (kA)
